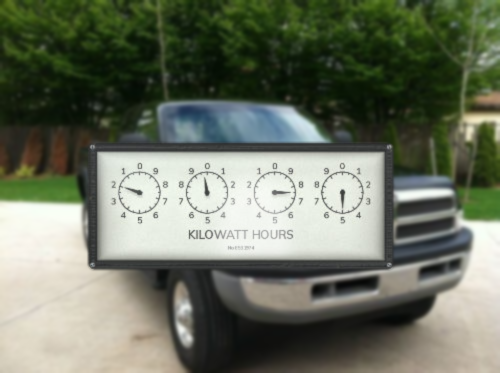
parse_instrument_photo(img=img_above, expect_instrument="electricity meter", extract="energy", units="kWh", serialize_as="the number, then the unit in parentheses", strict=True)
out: 1975 (kWh)
